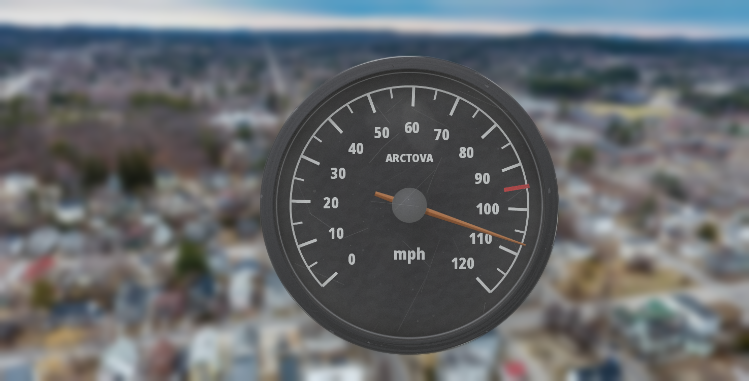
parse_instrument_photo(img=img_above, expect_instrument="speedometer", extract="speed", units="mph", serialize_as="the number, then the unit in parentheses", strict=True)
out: 107.5 (mph)
